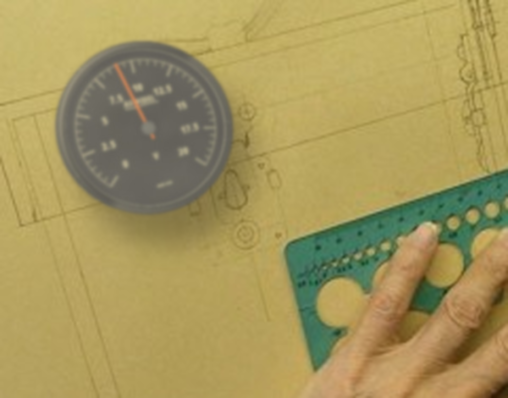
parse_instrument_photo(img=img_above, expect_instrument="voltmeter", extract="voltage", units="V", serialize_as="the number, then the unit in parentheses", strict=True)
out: 9 (V)
